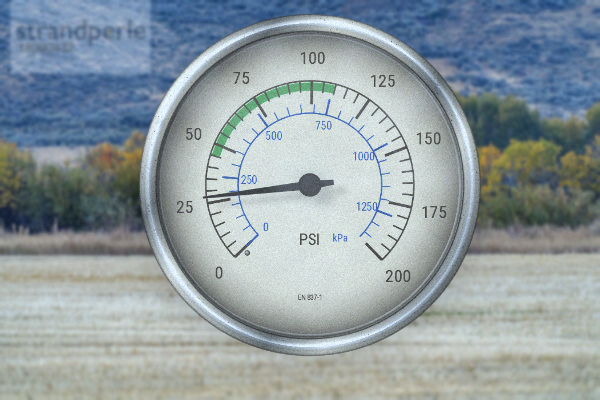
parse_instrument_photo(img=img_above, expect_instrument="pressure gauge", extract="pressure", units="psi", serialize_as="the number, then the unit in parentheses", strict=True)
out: 27.5 (psi)
